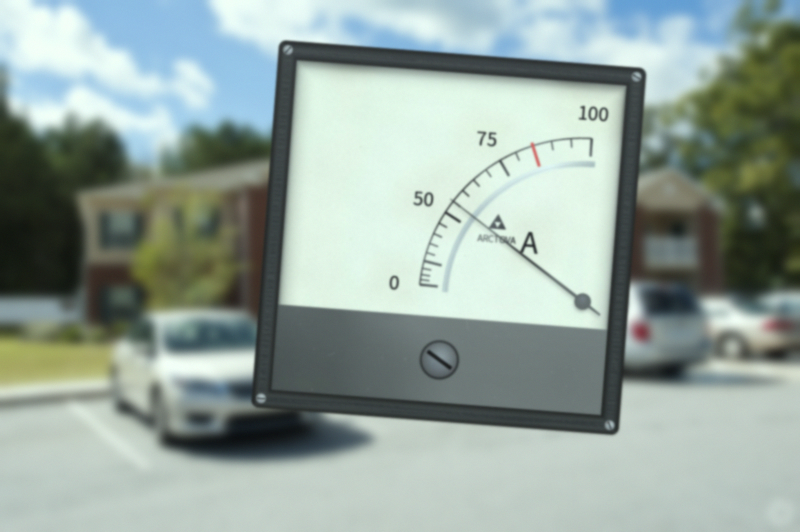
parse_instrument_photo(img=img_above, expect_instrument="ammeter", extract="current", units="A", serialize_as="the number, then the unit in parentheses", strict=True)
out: 55 (A)
